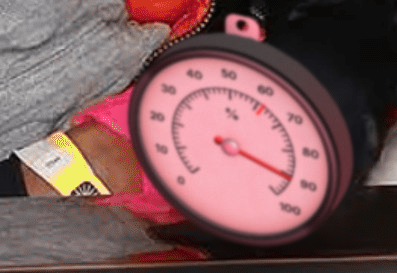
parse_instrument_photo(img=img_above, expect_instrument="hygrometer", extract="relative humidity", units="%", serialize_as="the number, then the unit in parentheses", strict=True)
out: 90 (%)
